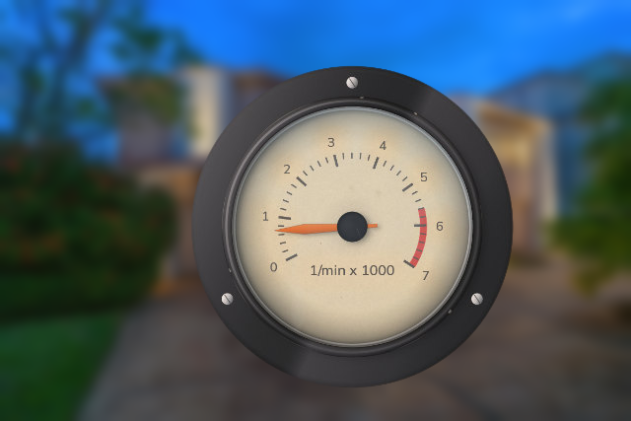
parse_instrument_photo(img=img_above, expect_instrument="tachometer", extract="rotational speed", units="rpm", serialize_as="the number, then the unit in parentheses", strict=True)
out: 700 (rpm)
